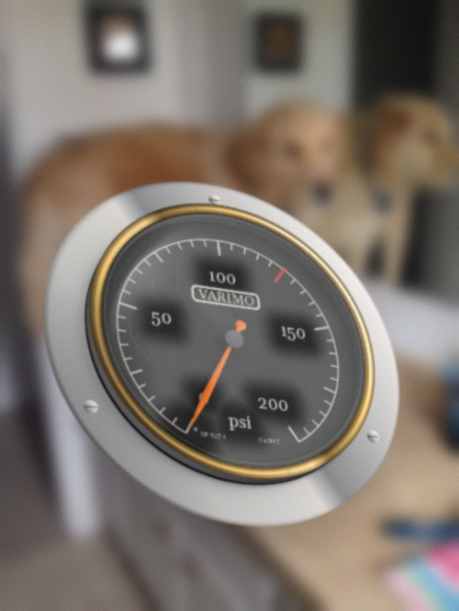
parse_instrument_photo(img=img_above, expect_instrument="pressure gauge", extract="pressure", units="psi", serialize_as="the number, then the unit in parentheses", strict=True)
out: 0 (psi)
